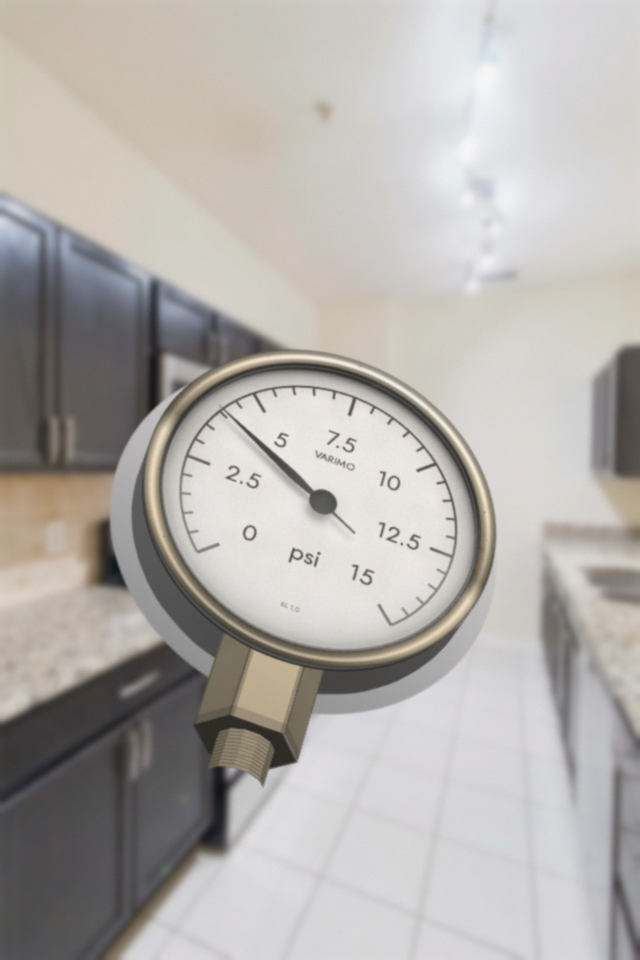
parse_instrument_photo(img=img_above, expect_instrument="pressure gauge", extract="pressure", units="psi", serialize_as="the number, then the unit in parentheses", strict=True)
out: 4 (psi)
